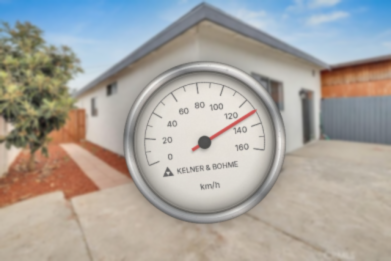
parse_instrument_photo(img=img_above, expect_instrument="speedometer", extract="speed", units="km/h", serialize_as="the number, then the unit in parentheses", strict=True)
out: 130 (km/h)
